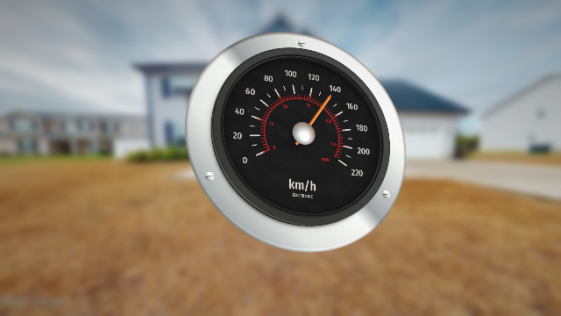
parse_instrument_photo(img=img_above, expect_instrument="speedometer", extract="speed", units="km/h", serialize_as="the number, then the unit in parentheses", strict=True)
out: 140 (km/h)
